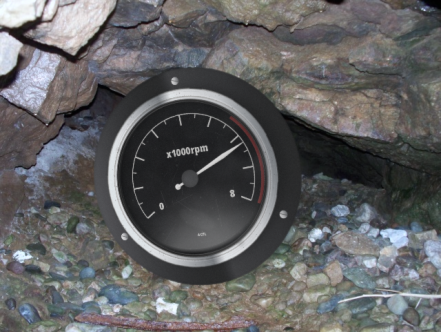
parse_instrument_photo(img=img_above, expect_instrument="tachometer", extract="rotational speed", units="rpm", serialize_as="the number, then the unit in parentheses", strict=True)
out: 6250 (rpm)
